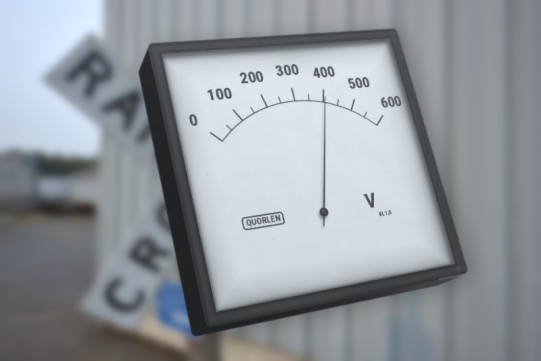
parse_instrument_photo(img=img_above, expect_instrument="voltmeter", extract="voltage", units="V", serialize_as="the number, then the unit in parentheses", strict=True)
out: 400 (V)
